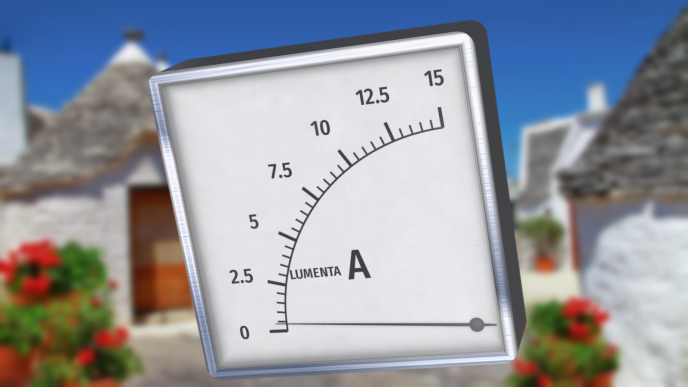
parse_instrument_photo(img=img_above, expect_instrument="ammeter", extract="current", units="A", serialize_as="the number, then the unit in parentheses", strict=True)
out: 0.5 (A)
